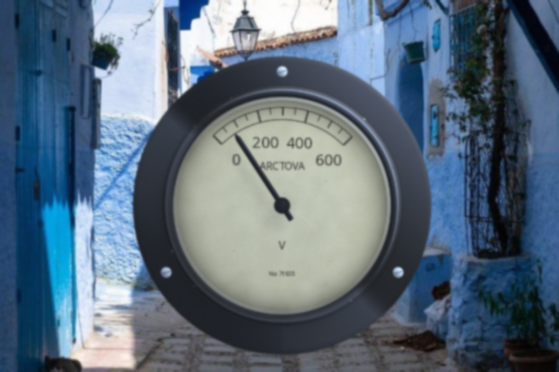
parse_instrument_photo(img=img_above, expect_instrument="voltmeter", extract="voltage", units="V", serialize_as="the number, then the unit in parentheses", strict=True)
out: 75 (V)
